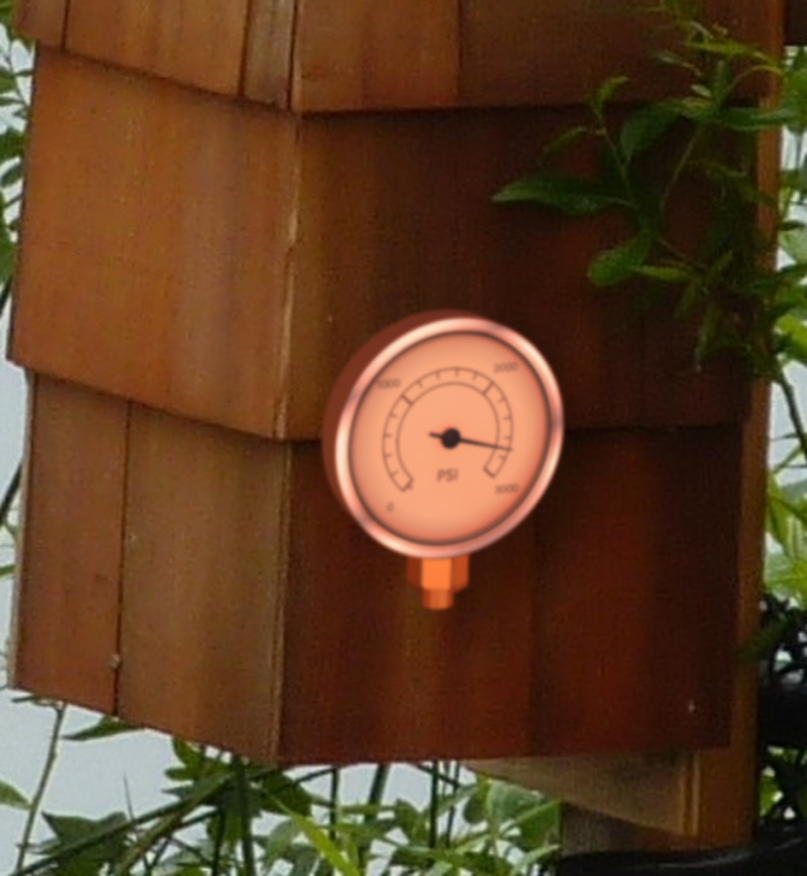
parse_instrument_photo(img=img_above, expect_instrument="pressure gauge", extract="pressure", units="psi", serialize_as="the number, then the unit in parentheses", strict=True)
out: 2700 (psi)
